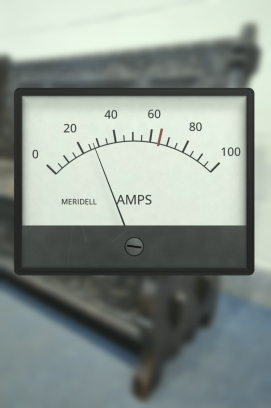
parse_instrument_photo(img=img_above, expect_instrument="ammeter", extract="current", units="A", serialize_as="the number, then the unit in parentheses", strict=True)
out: 27.5 (A)
